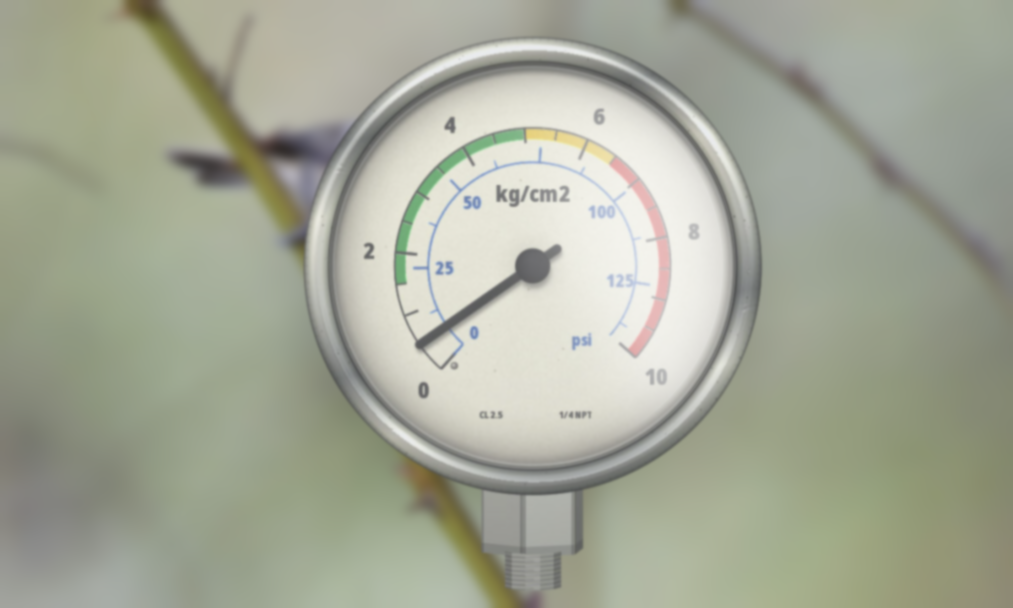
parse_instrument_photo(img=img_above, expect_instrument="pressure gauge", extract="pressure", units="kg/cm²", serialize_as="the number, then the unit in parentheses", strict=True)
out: 0.5 (kg/cm²)
